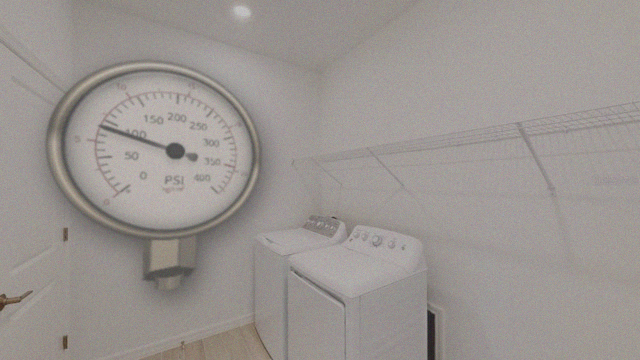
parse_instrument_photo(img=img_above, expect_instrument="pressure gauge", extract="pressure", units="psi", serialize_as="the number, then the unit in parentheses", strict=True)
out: 90 (psi)
